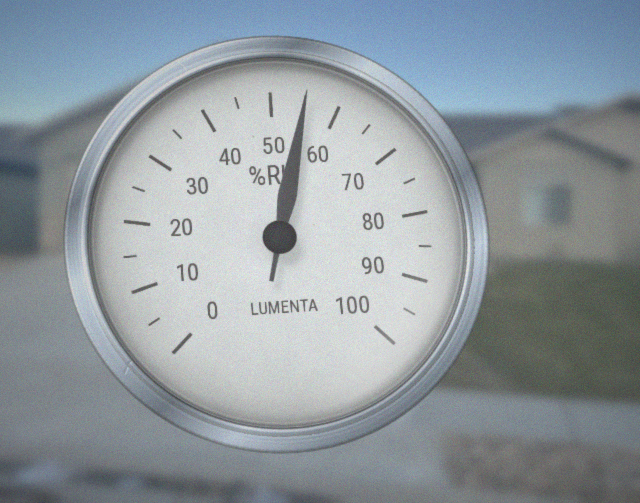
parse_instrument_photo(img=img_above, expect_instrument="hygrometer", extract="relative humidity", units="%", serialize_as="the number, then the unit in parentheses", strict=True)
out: 55 (%)
